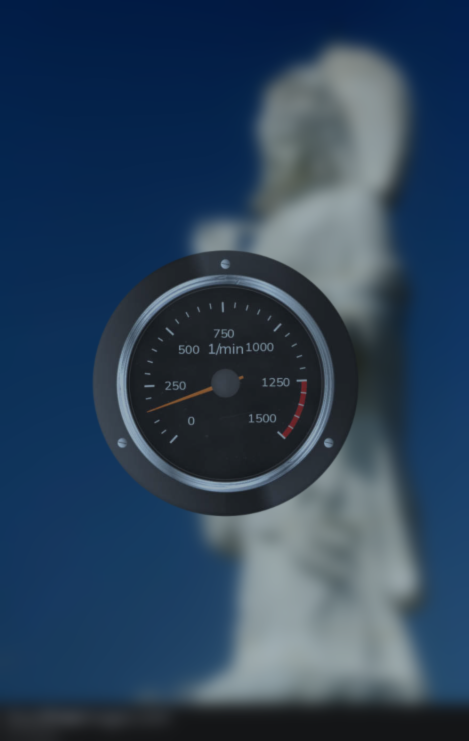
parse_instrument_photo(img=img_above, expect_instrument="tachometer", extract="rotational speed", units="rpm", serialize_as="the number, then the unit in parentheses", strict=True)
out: 150 (rpm)
